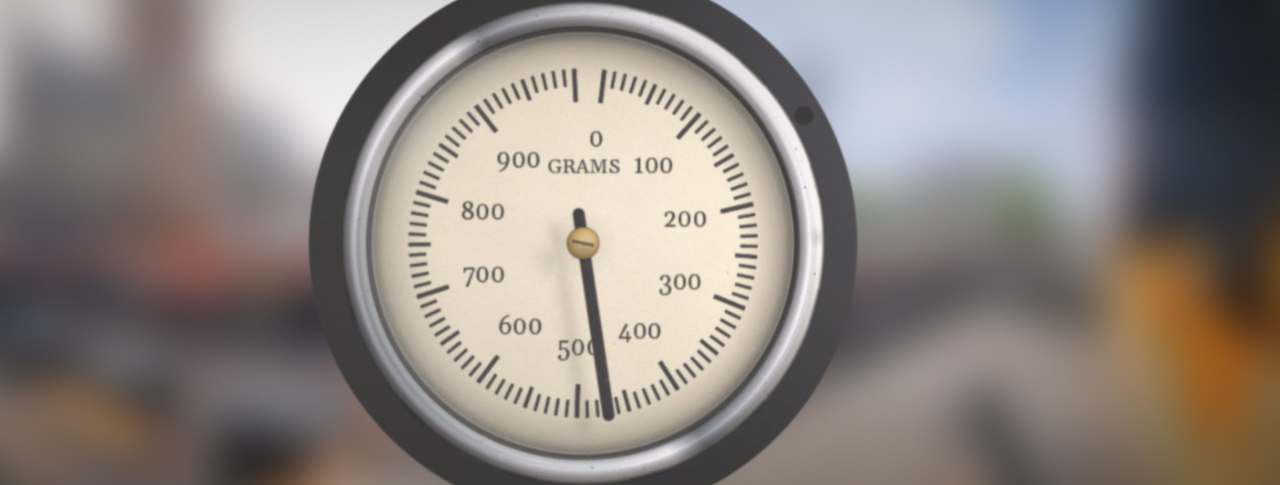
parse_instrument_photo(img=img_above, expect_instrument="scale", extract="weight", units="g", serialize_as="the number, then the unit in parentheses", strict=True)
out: 470 (g)
